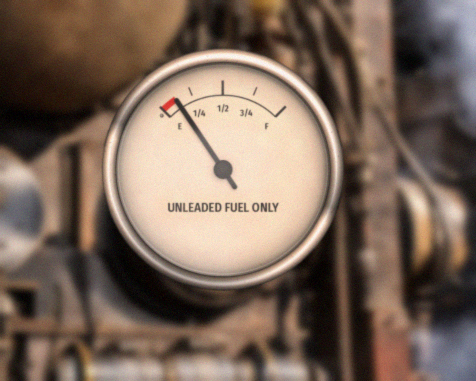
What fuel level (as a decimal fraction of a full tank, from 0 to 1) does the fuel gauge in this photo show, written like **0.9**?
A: **0.125**
